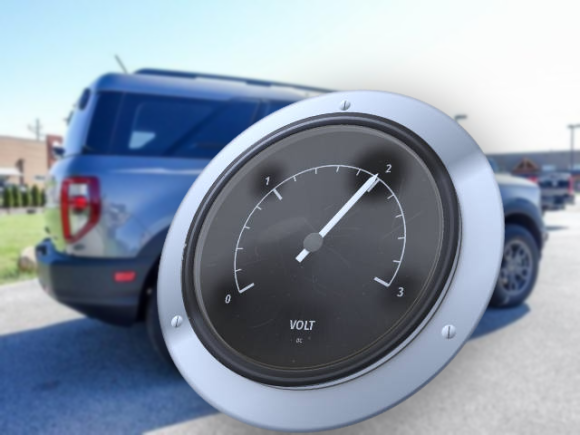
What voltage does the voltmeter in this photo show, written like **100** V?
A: **2** V
